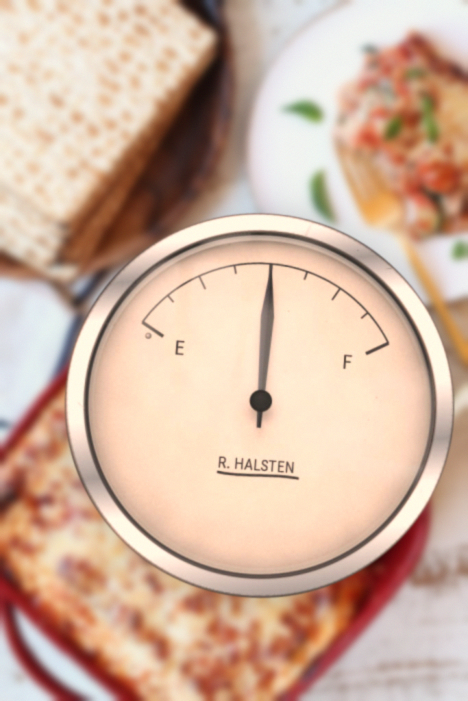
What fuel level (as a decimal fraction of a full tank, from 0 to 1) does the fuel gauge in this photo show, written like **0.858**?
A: **0.5**
